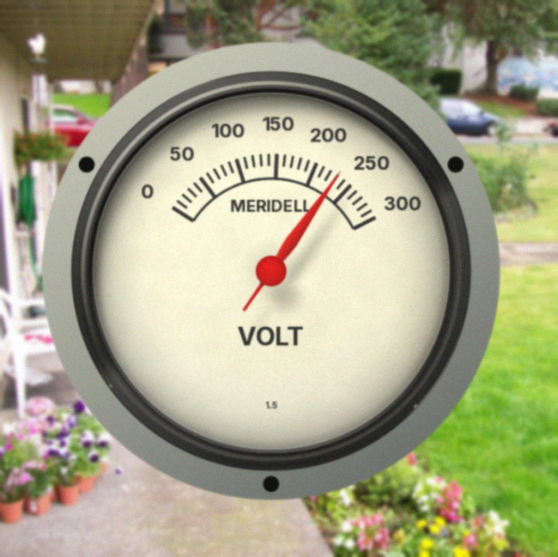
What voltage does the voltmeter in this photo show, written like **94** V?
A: **230** V
